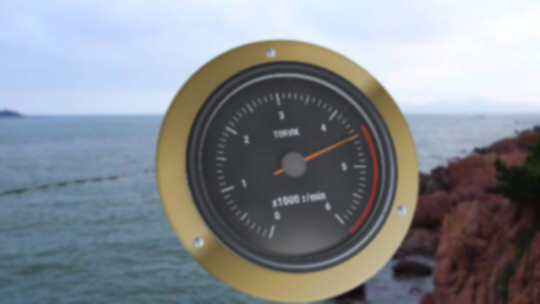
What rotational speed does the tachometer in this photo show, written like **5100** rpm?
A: **4500** rpm
